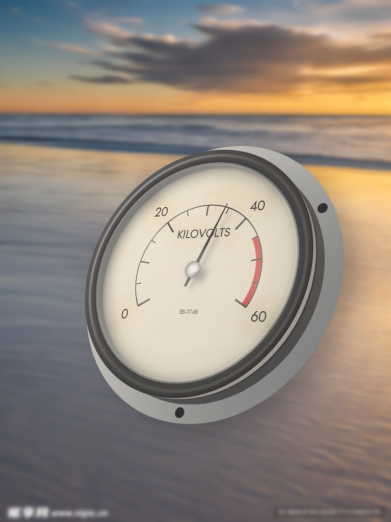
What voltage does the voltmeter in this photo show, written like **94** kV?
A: **35** kV
